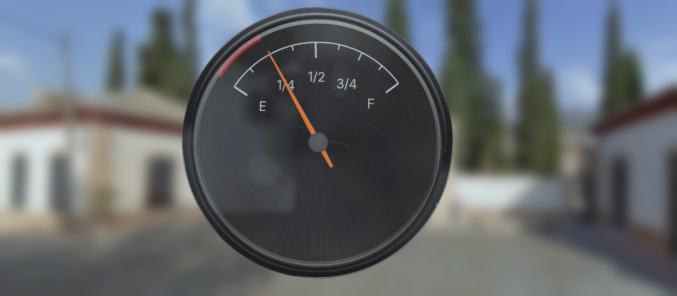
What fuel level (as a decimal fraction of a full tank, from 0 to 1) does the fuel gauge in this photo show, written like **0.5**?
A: **0.25**
